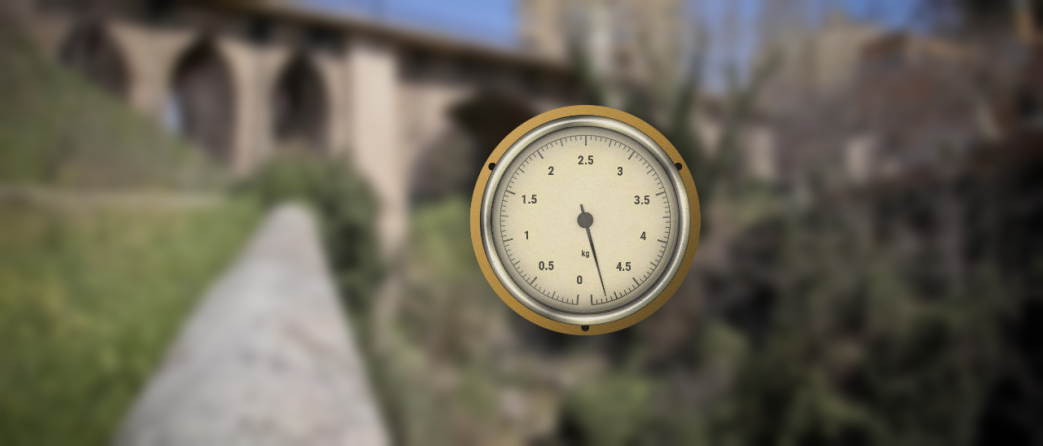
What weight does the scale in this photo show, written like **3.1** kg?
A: **4.85** kg
